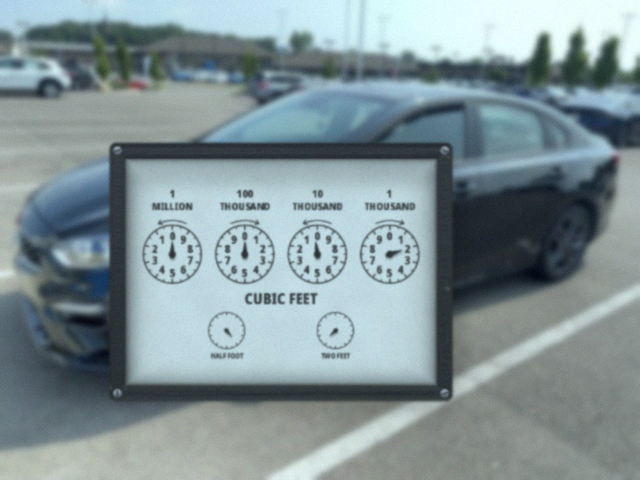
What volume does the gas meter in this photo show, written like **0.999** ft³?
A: **200** ft³
